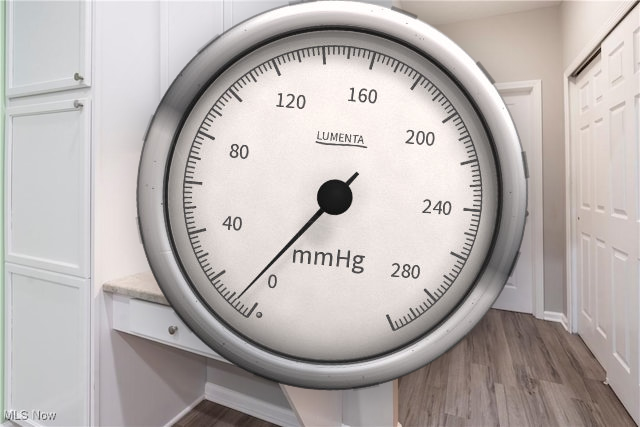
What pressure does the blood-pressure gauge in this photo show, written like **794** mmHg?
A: **8** mmHg
